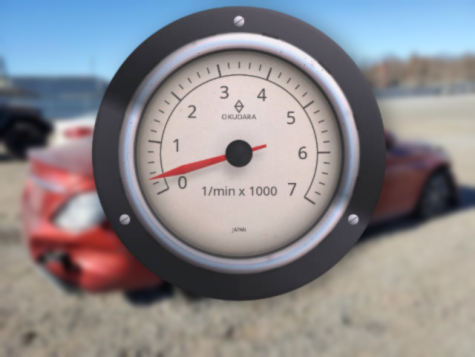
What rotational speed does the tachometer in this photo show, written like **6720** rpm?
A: **300** rpm
